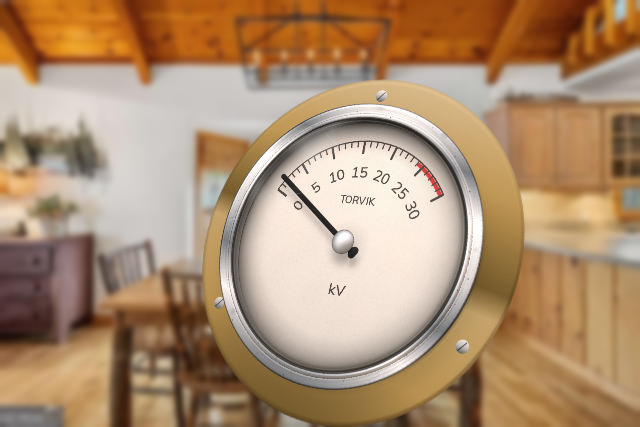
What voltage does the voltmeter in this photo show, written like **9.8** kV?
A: **2** kV
